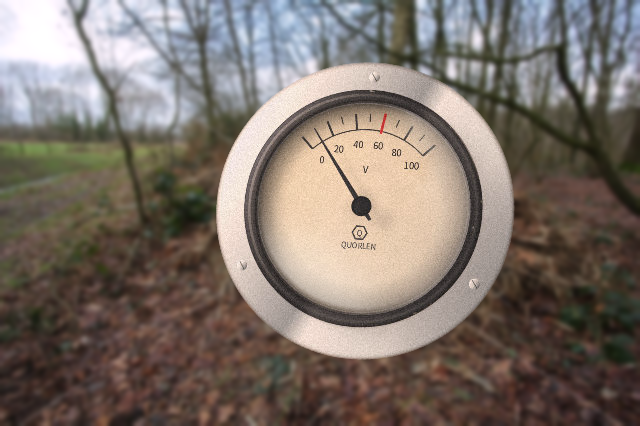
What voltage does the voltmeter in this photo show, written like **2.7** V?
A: **10** V
